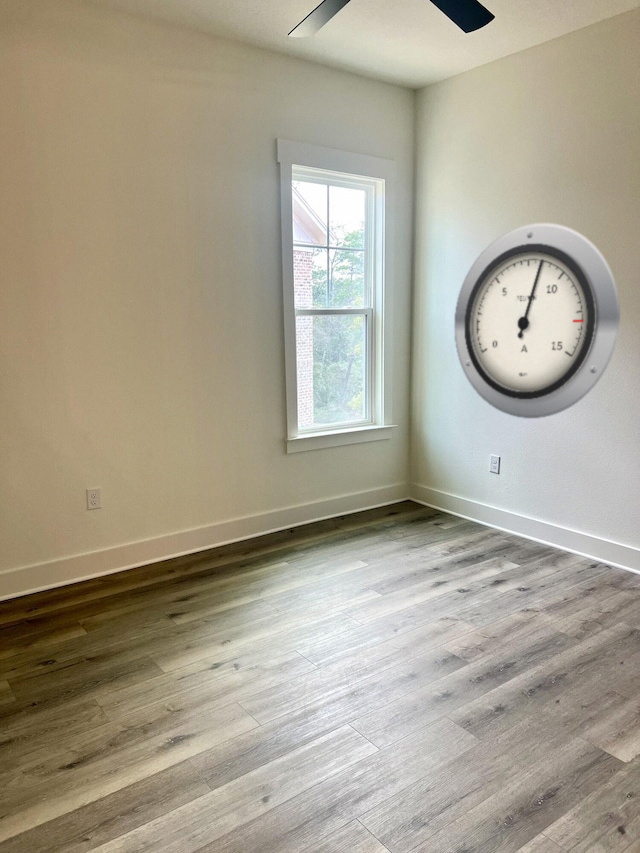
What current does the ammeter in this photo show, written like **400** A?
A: **8.5** A
